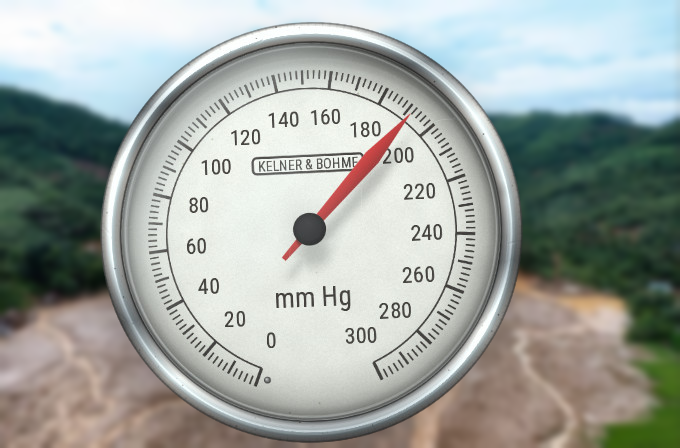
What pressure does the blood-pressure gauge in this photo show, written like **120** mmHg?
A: **192** mmHg
